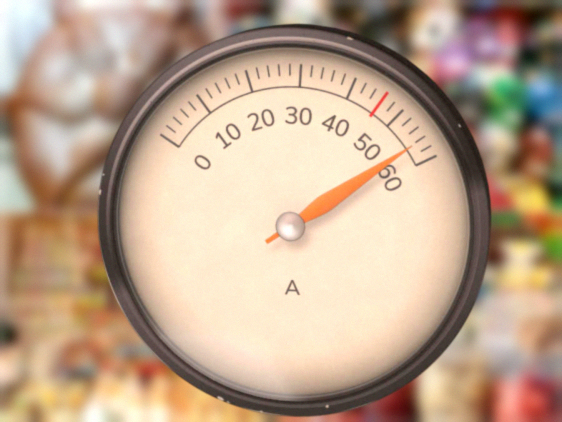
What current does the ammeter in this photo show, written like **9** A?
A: **56** A
